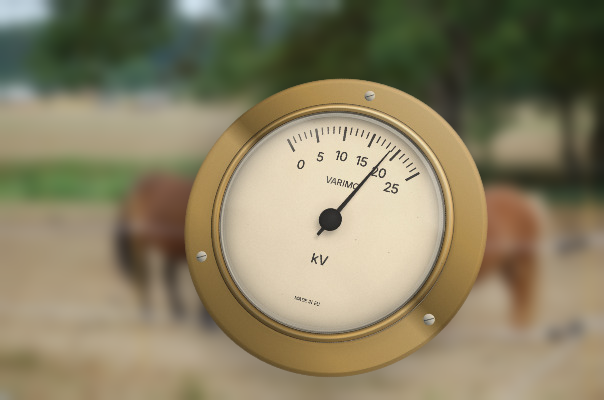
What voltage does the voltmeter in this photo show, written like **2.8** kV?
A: **19** kV
